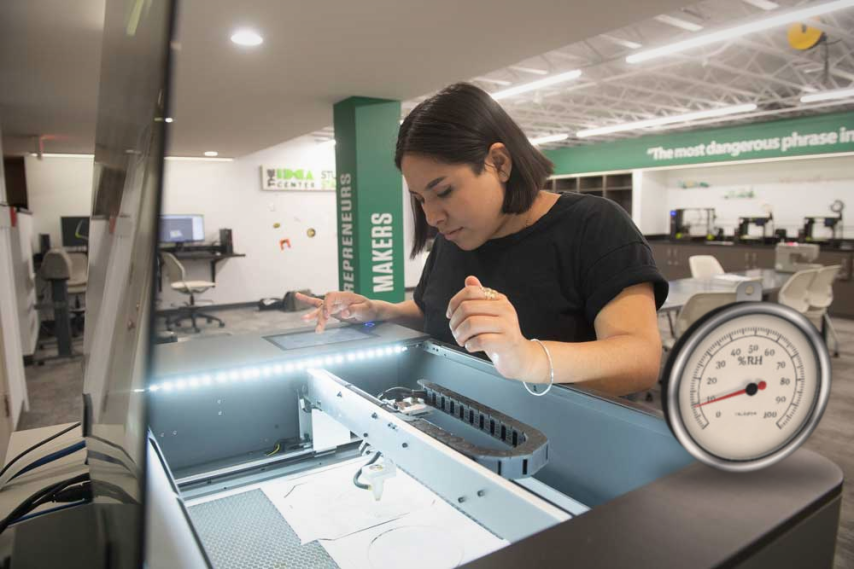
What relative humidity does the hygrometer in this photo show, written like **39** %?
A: **10** %
